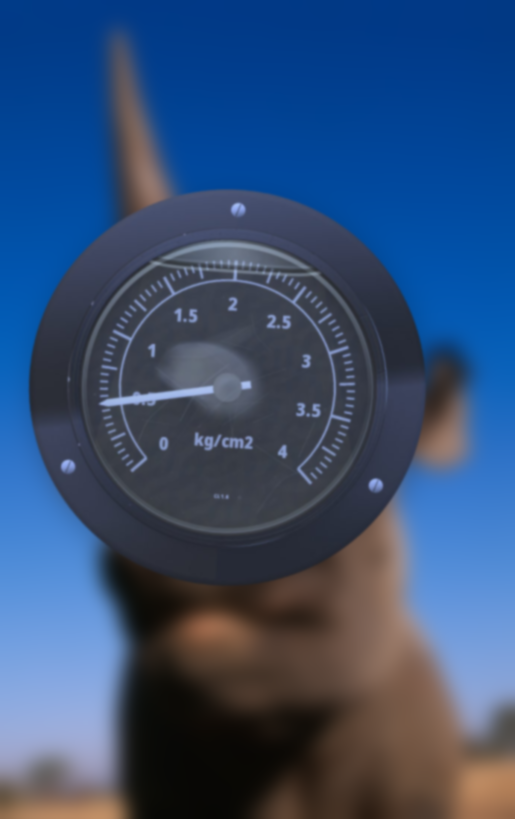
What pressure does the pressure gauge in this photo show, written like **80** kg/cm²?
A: **0.5** kg/cm²
